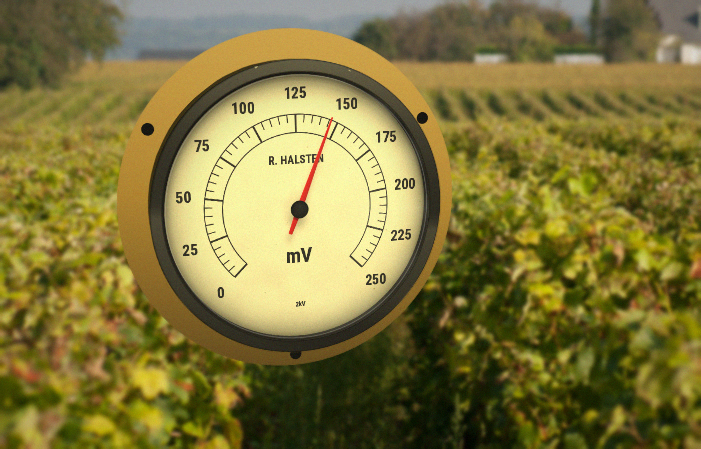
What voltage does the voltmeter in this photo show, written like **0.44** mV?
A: **145** mV
